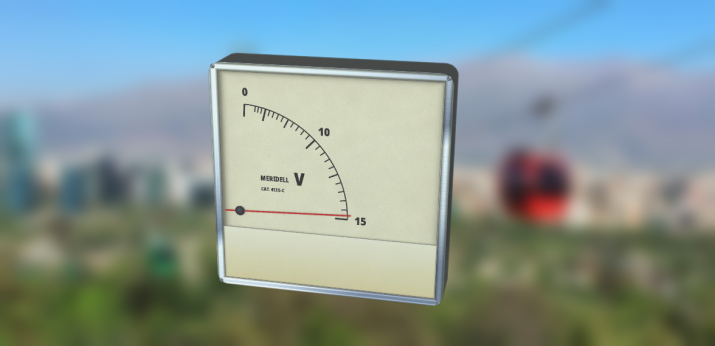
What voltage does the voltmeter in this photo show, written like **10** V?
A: **14.75** V
